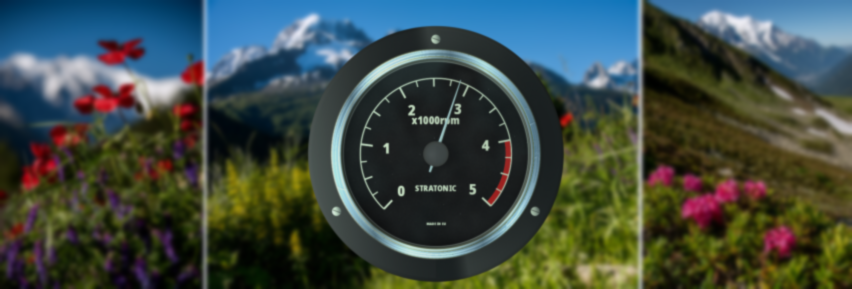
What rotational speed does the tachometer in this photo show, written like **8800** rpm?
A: **2875** rpm
